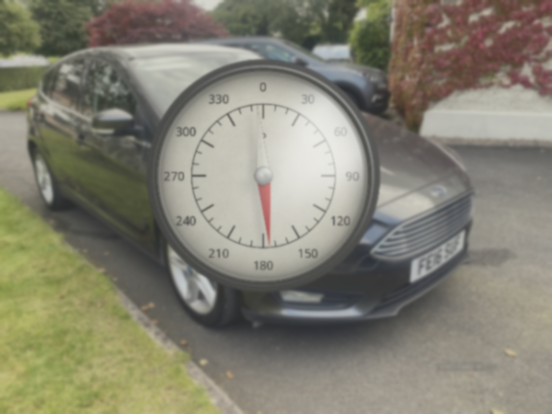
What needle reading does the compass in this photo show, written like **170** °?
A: **175** °
